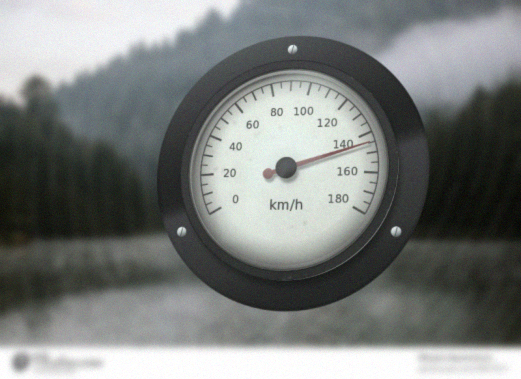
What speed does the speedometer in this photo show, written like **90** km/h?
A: **145** km/h
